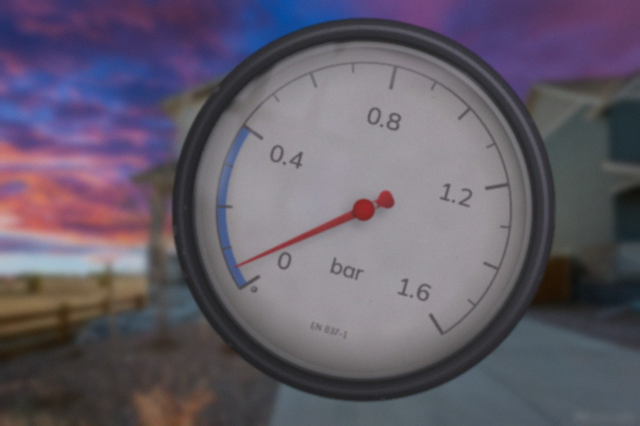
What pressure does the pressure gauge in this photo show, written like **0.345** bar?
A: **0.05** bar
